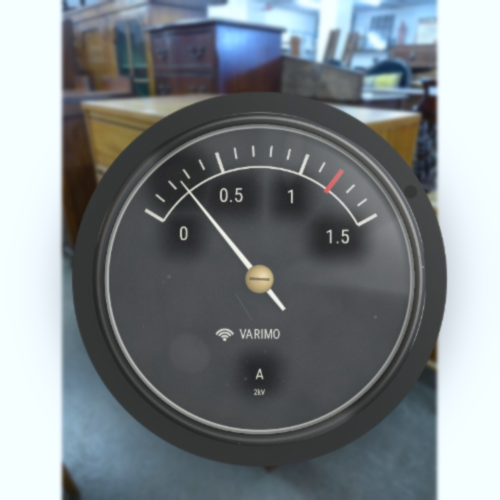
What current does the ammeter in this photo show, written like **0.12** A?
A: **0.25** A
